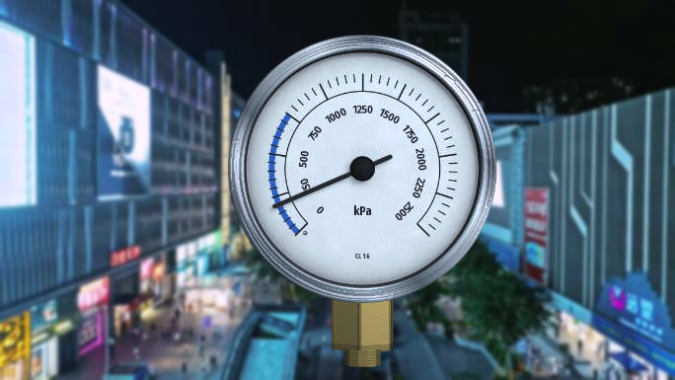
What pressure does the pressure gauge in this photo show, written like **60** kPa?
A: **200** kPa
